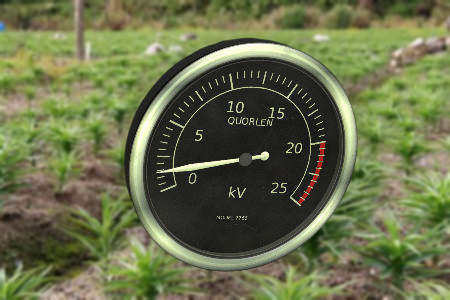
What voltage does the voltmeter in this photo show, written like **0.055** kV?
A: **1.5** kV
